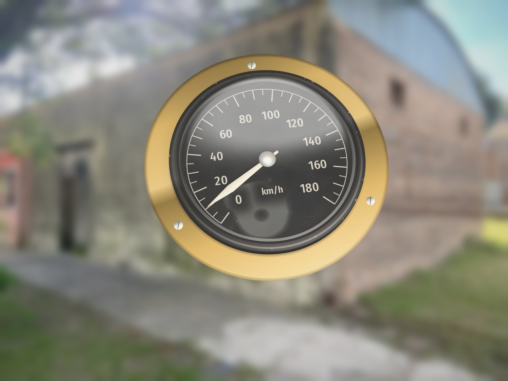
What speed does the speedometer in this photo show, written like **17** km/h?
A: **10** km/h
